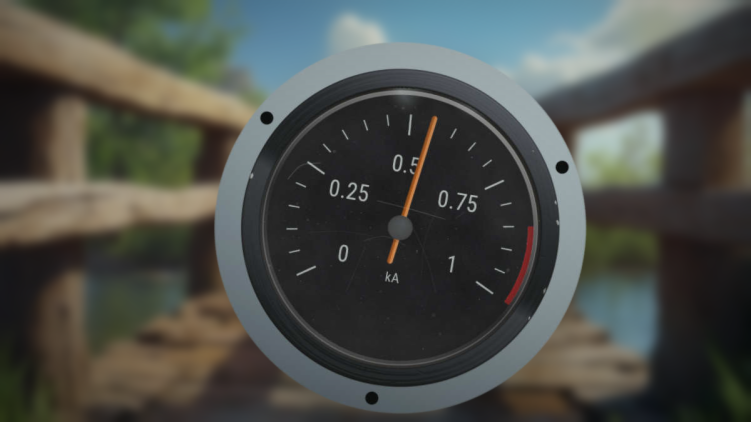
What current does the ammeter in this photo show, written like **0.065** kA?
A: **0.55** kA
